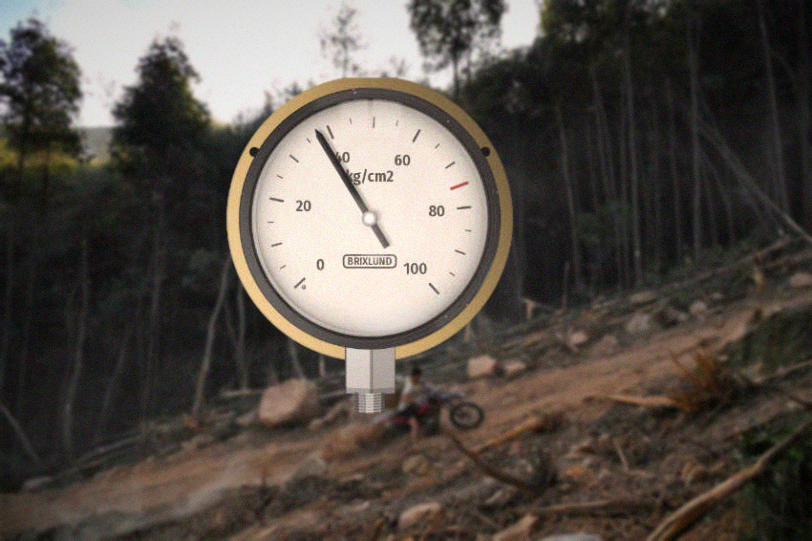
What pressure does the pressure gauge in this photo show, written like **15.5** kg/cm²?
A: **37.5** kg/cm²
